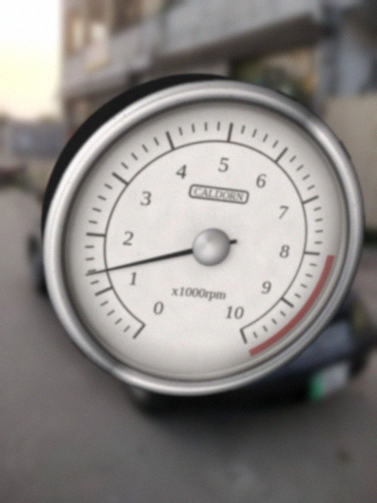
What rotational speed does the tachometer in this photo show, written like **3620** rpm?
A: **1400** rpm
